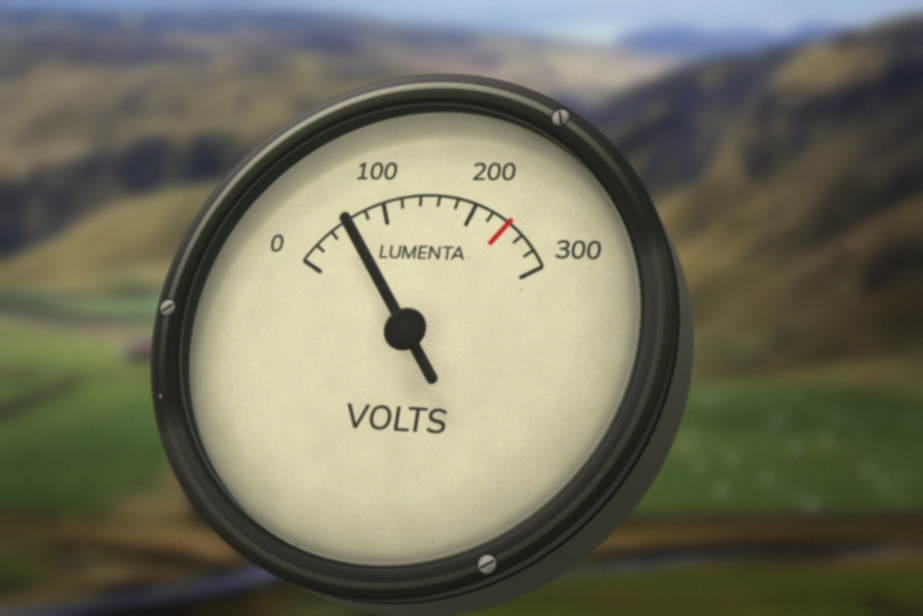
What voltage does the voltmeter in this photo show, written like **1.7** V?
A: **60** V
